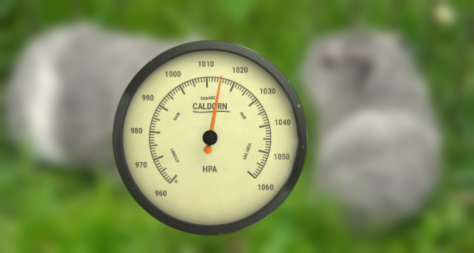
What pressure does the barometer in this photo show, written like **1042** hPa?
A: **1015** hPa
